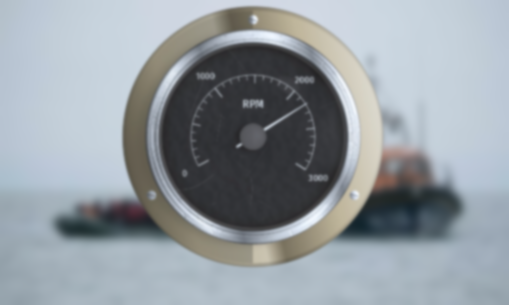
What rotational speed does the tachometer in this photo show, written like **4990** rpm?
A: **2200** rpm
